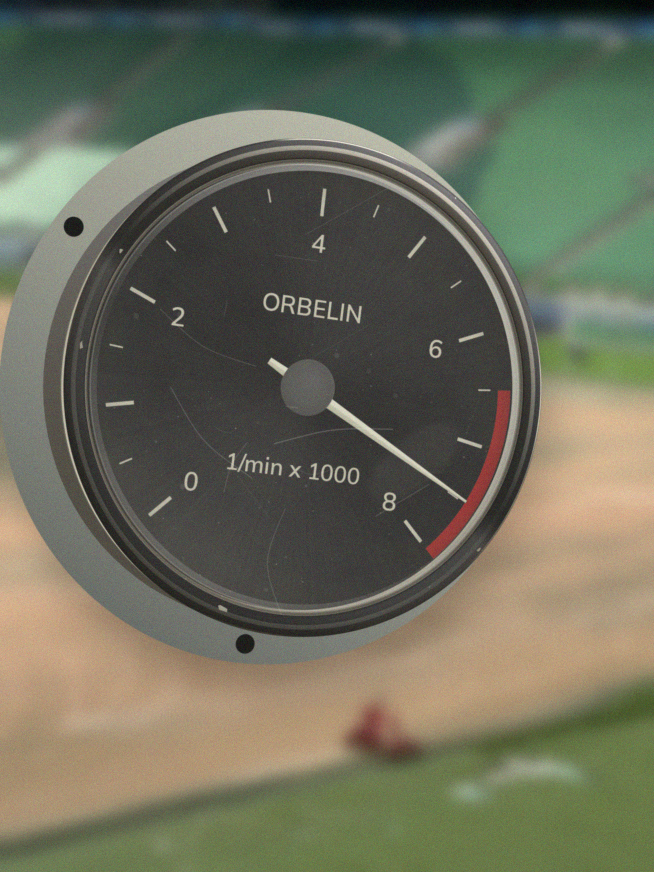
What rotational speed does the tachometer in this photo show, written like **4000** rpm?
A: **7500** rpm
